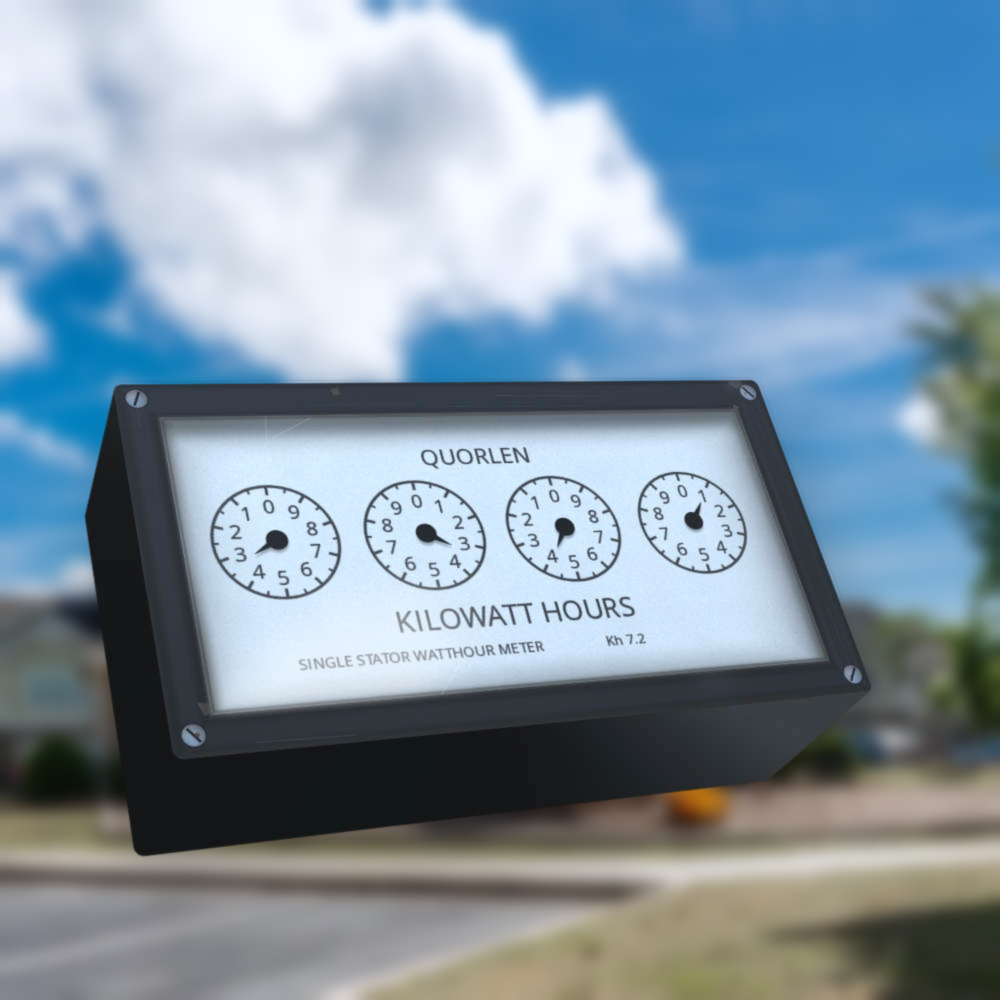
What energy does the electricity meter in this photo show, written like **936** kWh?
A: **3341** kWh
